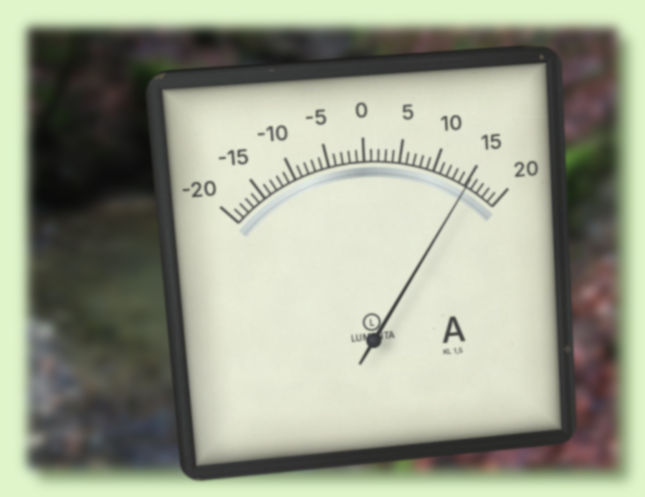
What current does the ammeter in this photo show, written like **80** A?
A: **15** A
